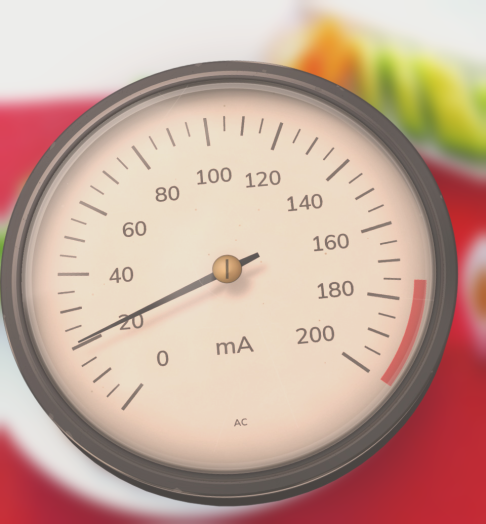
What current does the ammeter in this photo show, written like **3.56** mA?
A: **20** mA
